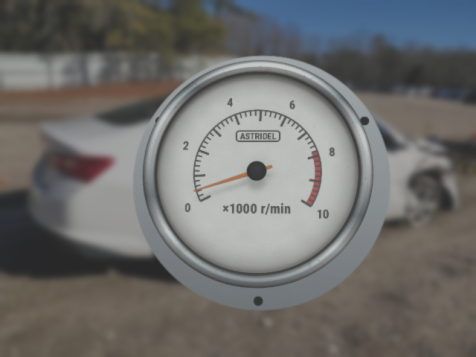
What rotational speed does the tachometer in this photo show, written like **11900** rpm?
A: **400** rpm
